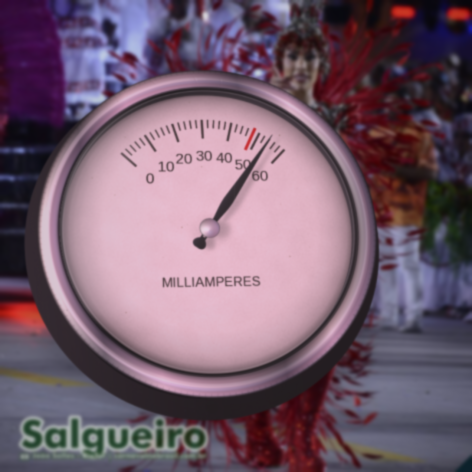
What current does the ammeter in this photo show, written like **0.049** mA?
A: **54** mA
